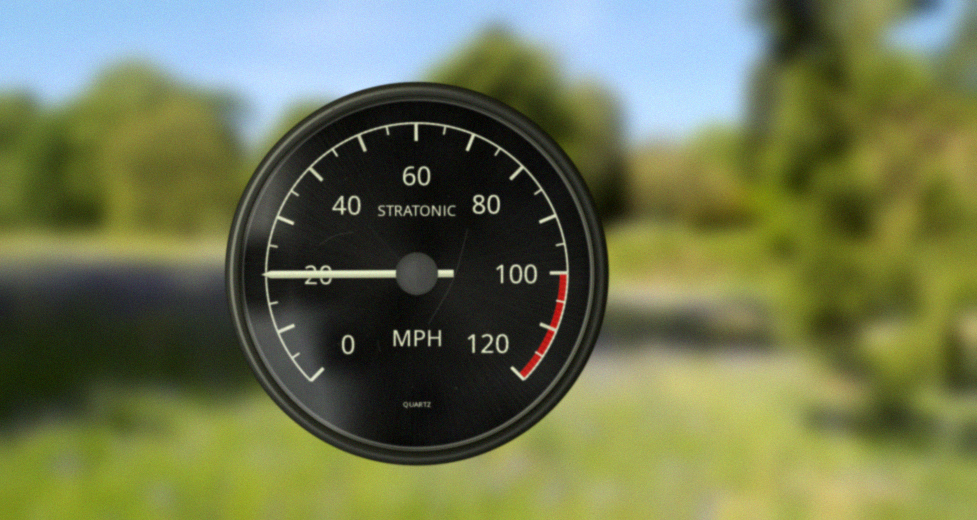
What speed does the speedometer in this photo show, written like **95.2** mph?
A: **20** mph
